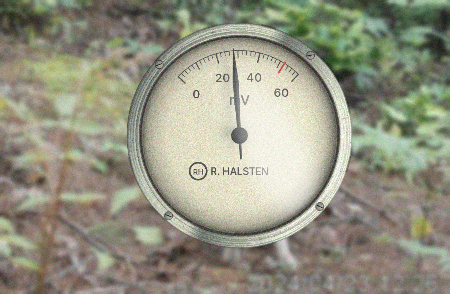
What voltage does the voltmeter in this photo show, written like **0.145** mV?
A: **28** mV
